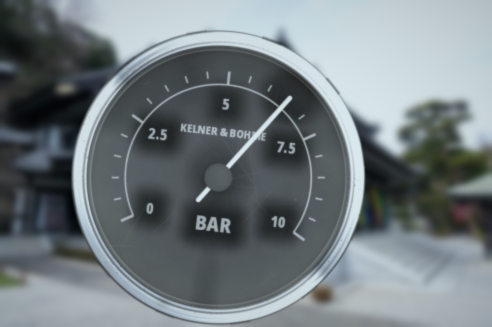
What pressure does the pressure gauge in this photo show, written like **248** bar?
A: **6.5** bar
